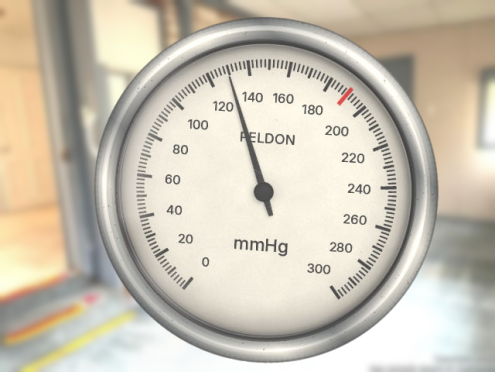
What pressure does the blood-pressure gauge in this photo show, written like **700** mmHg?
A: **130** mmHg
